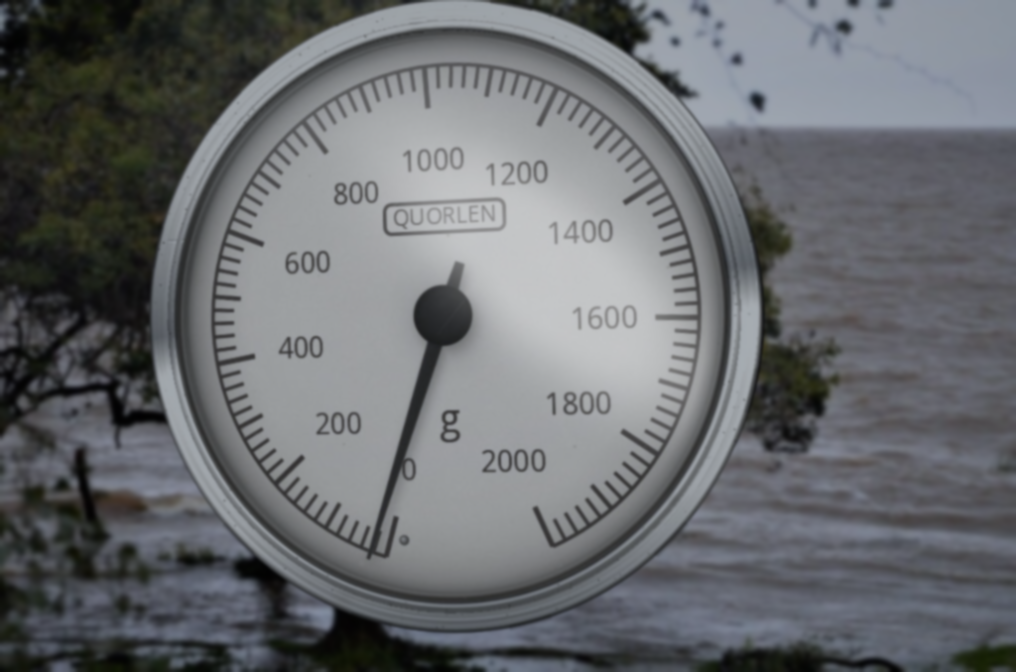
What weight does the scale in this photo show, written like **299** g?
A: **20** g
